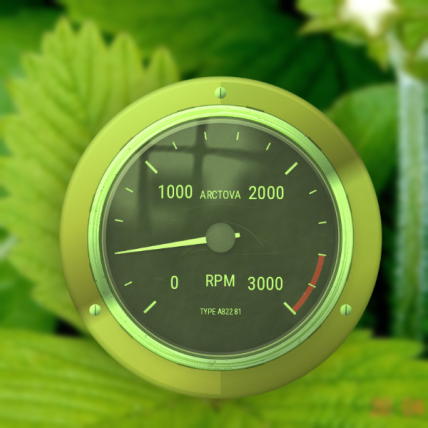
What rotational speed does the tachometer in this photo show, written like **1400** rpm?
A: **400** rpm
